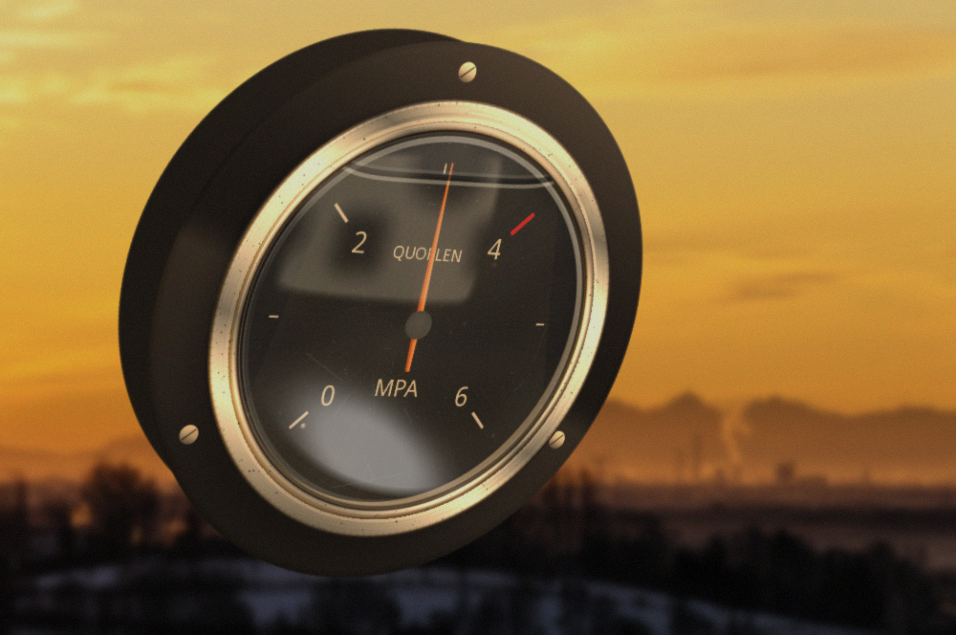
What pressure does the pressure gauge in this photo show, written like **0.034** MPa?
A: **3** MPa
